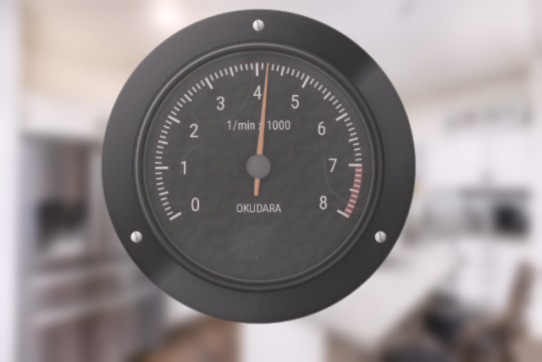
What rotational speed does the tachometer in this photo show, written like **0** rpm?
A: **4200** rpm
